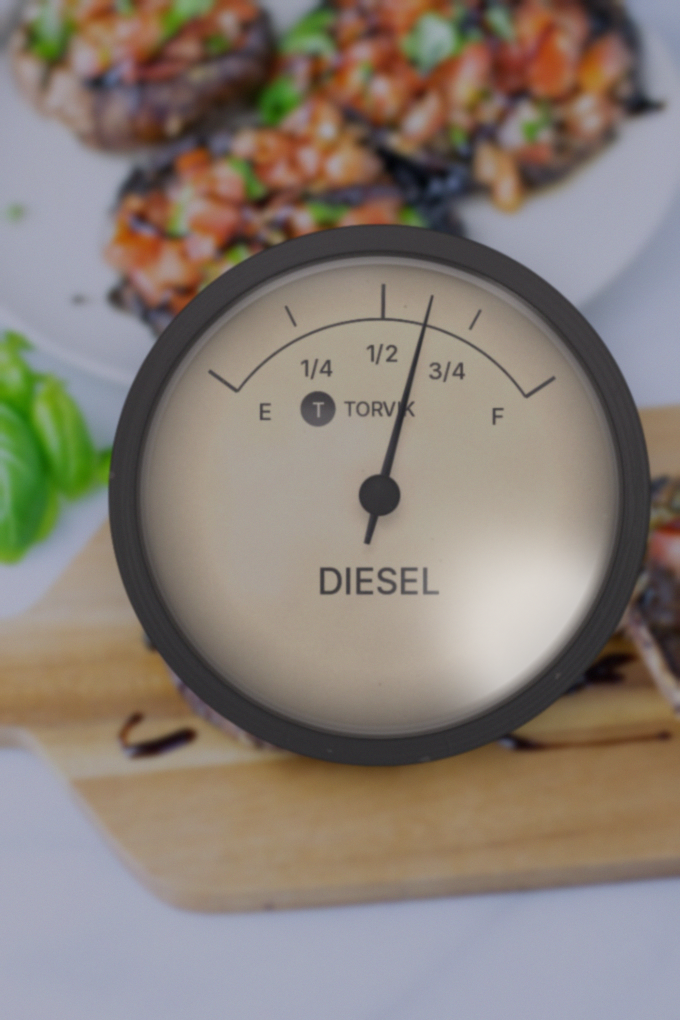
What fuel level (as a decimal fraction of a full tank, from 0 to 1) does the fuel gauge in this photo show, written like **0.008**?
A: **0.625**
